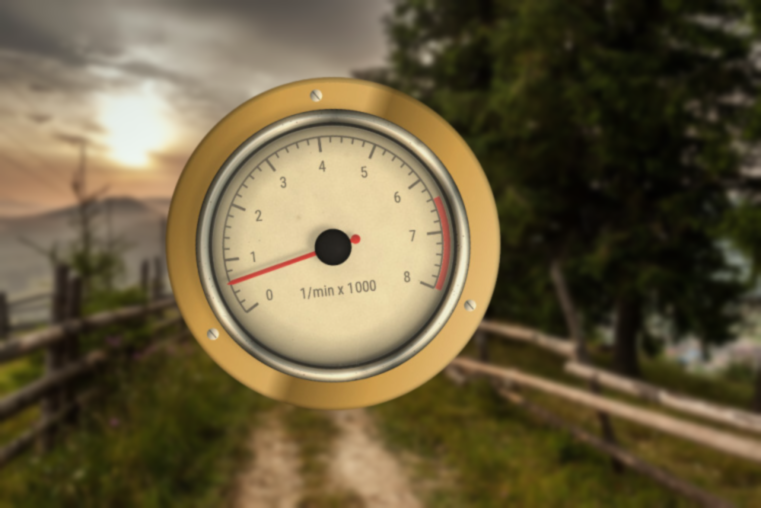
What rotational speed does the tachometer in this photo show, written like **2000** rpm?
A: **600** rpm
